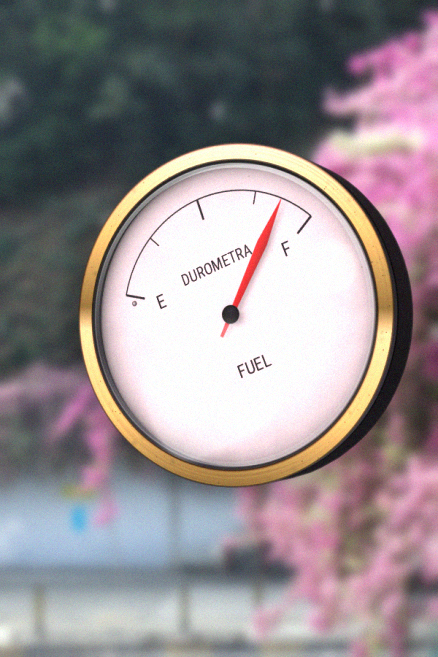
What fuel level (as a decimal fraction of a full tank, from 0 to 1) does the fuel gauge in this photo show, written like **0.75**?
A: **0.875**
